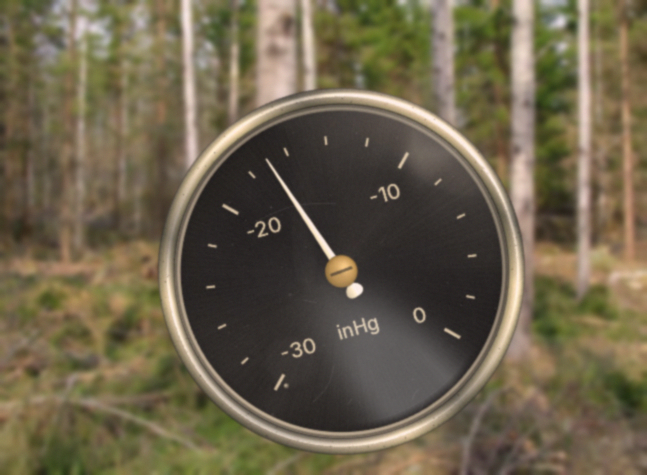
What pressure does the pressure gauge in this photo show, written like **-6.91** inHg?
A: **-17** inHg
